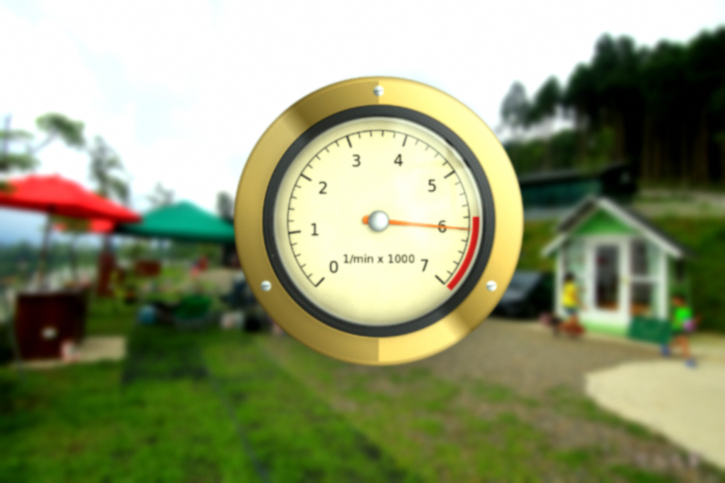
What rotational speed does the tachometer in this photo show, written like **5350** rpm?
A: **6000** rpm
